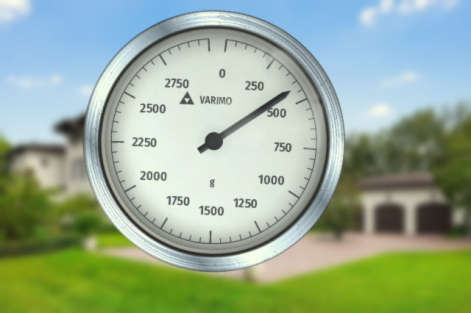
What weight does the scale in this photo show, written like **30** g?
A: **425** g
